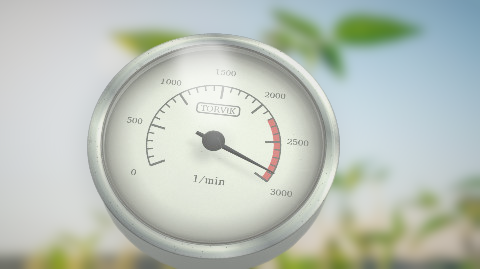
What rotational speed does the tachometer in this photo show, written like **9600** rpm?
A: **2900** rpm
